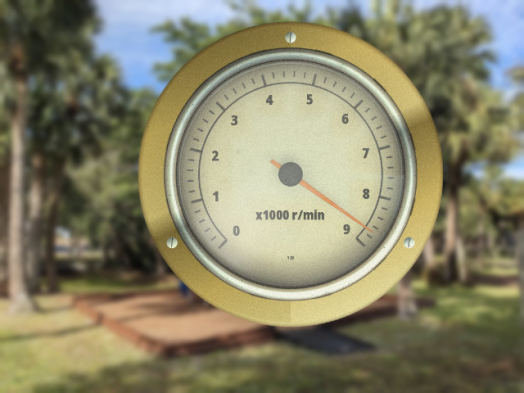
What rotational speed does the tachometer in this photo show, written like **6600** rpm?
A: **8700** rpm
